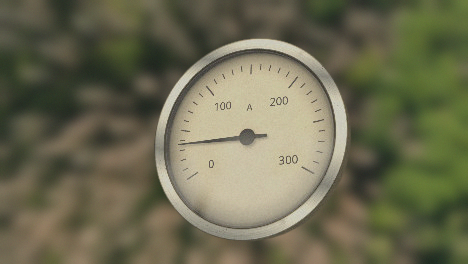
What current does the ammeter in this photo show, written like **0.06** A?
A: **35** A
